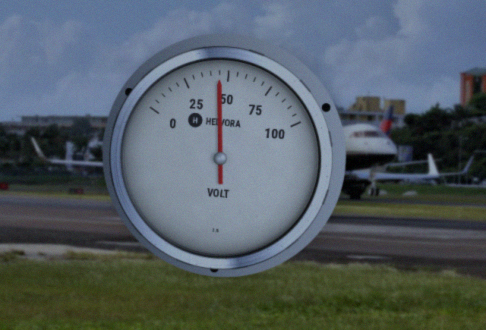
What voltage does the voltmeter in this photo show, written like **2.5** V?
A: **45** V
